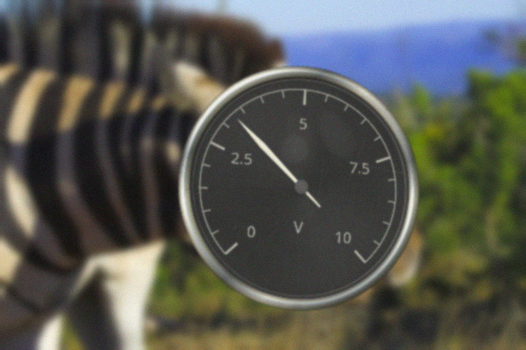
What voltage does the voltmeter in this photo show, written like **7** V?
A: **3.25** V
